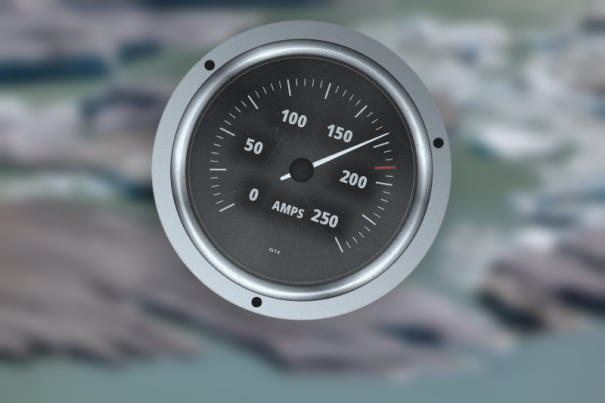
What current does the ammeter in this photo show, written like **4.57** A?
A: **170** A
